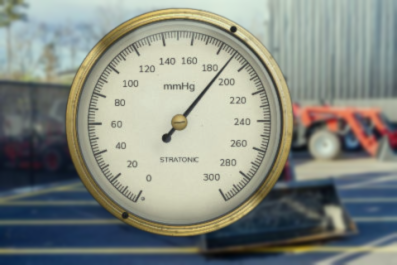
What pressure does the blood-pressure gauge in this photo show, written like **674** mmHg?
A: **190** mmHg
